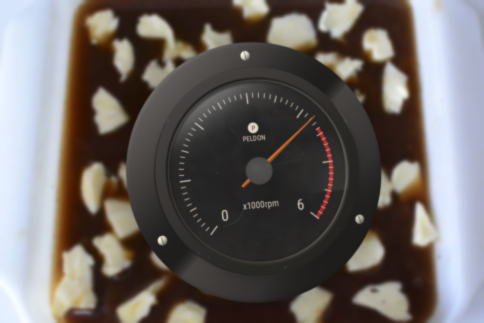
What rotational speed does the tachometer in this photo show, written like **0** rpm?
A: **4200** rpm
